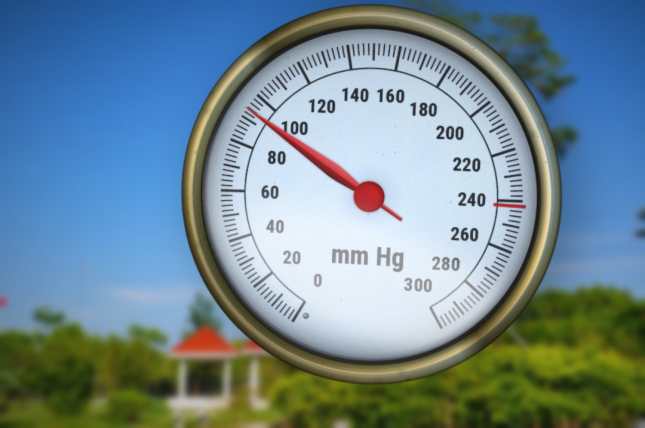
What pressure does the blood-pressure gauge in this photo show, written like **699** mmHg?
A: **94** mmHg
